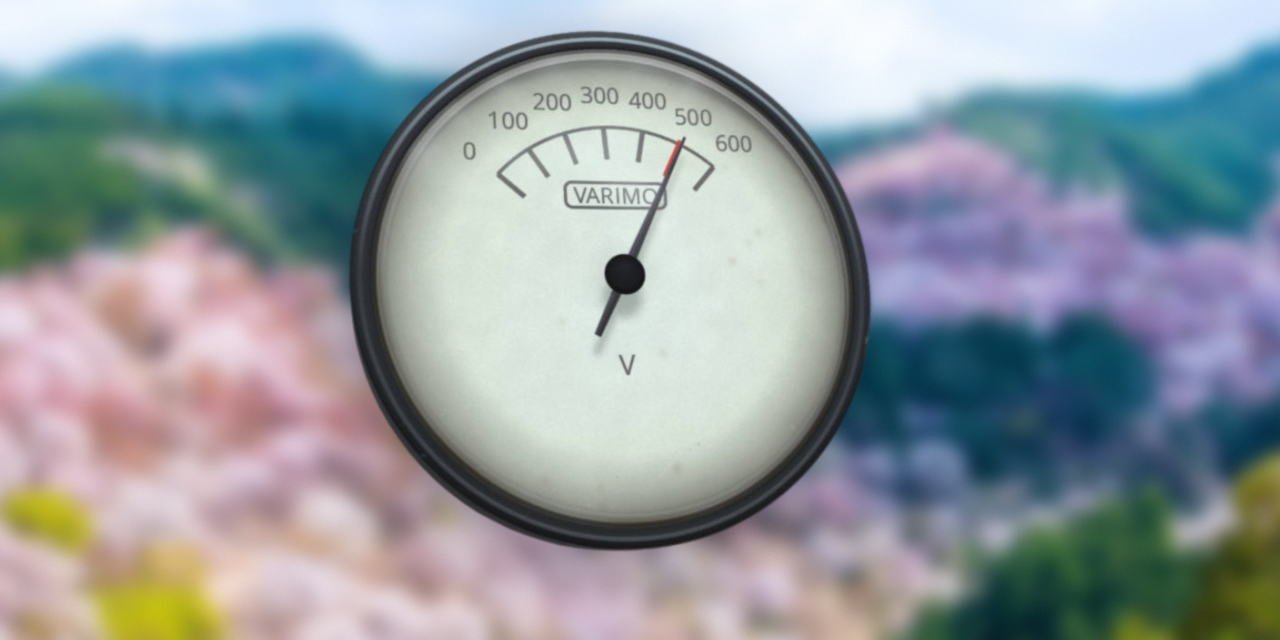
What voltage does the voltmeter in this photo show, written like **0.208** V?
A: **500** V
